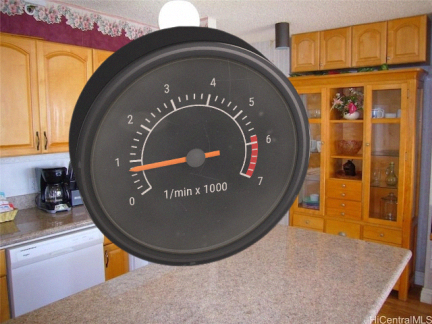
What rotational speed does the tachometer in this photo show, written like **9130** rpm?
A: **800** rpm
